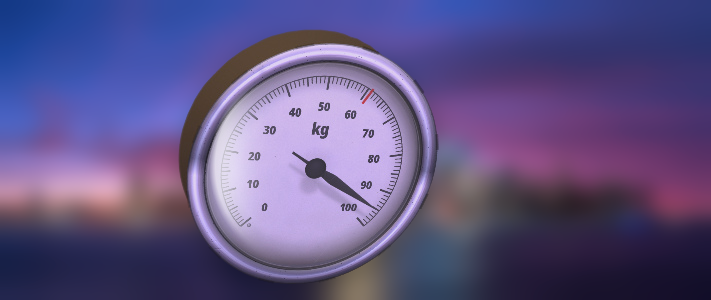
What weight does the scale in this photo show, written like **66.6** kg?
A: **95** kg
